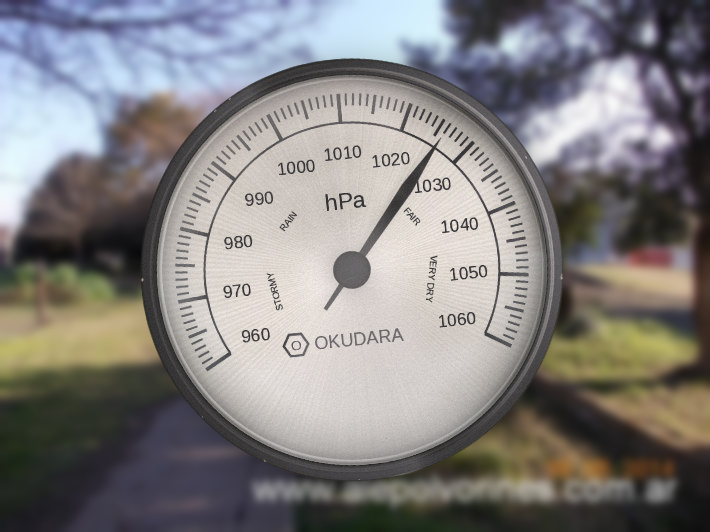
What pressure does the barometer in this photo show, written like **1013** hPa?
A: **1026** hPa
